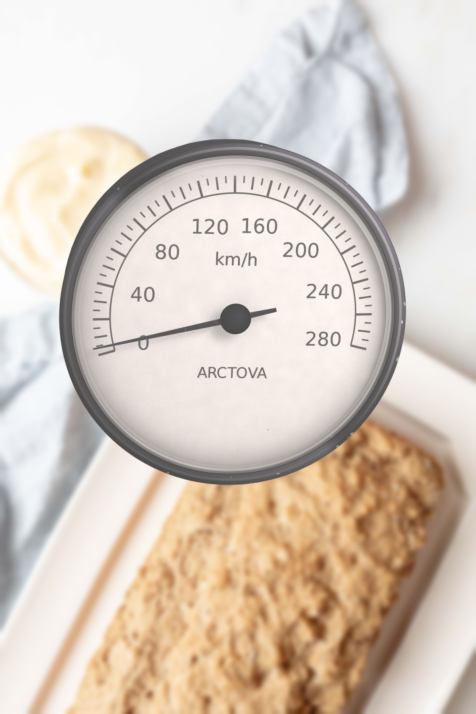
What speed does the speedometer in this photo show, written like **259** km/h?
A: **5** km/h
